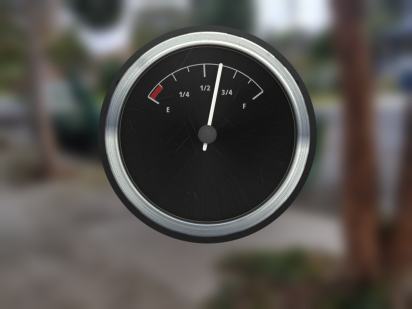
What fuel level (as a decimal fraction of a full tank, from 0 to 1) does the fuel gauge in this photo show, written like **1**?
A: **0.625**
